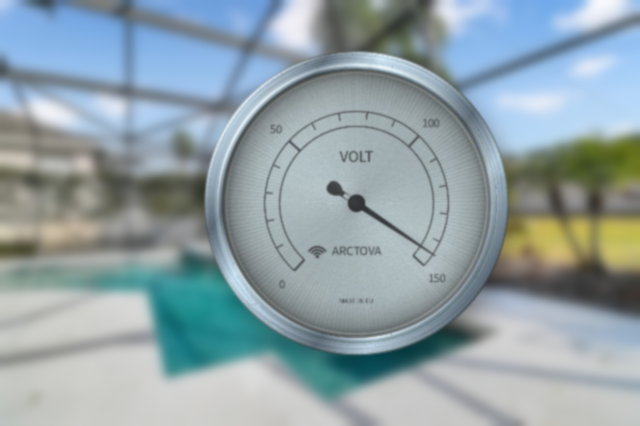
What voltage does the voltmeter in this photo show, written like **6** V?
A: **145** V
